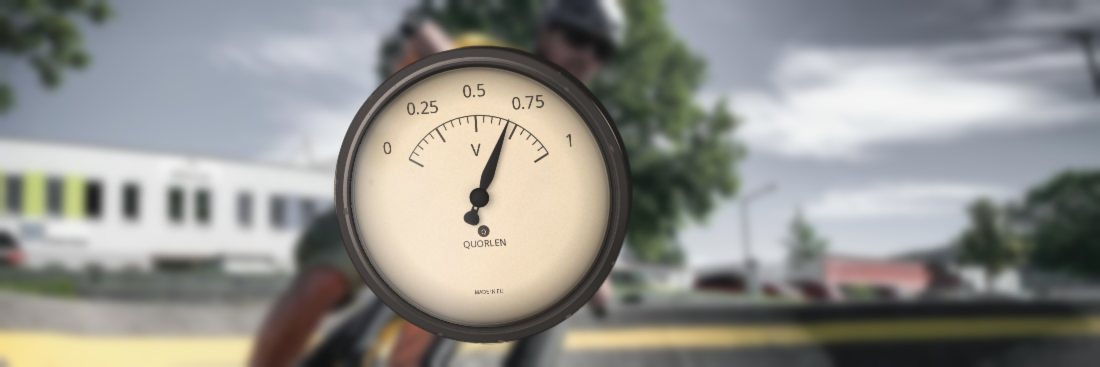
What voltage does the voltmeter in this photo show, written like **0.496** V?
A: **0.7** V
